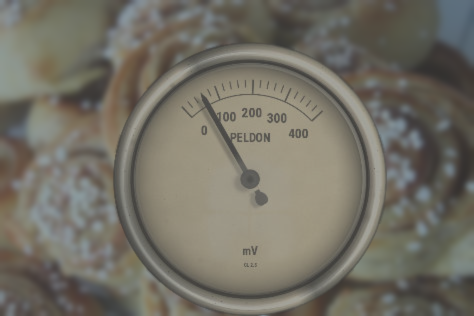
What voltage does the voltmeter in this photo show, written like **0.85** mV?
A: **60** mV
